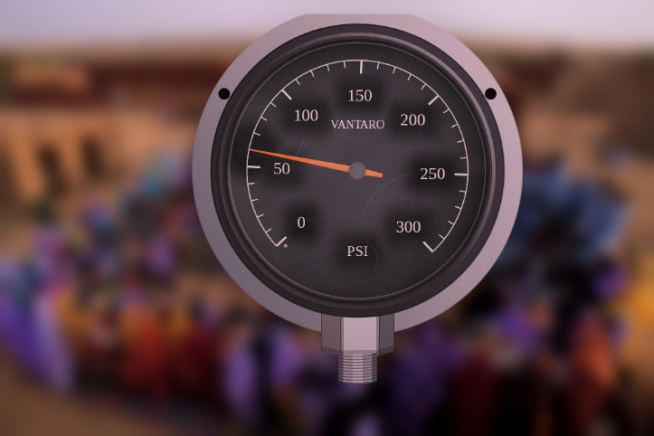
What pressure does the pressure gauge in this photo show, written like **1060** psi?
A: **60** psi
